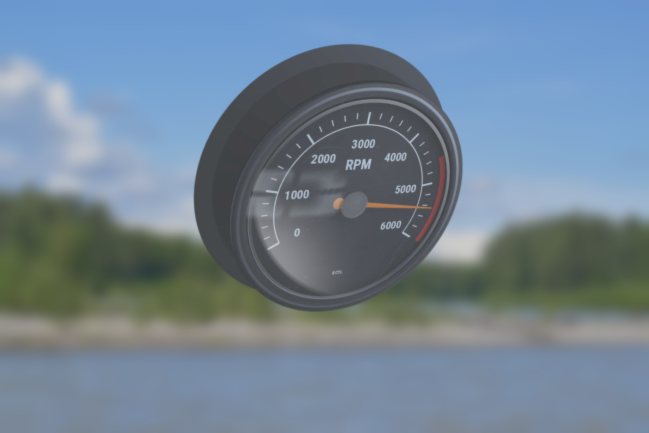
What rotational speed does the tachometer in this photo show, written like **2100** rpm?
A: **5400** rpm
